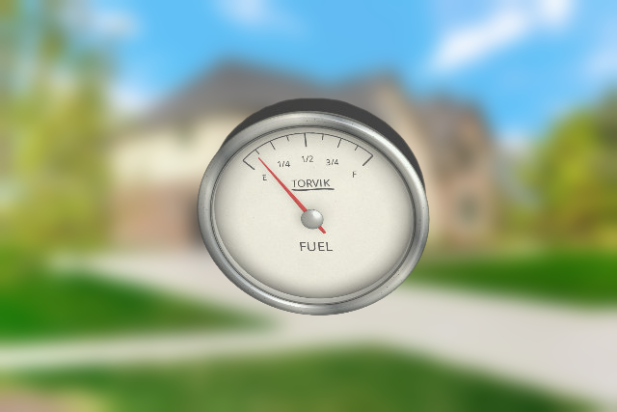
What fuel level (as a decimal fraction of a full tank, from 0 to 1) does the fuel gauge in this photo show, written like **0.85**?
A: **0.125**
